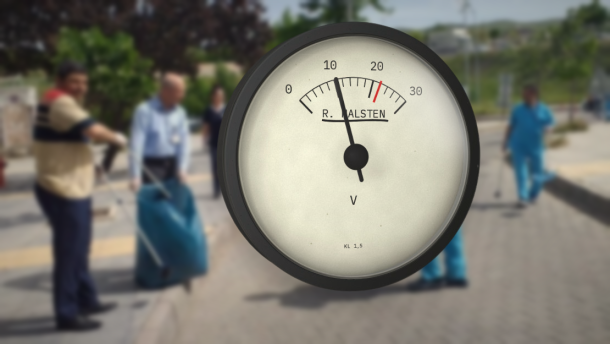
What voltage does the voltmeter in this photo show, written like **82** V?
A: **10** V
